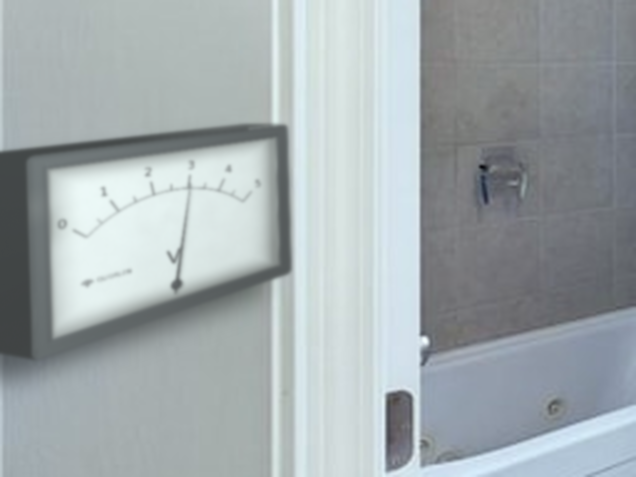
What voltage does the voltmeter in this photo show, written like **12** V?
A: **3** V
